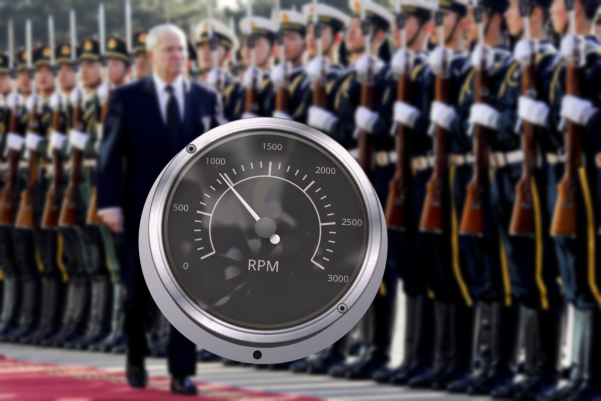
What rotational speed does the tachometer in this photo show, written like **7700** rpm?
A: **950** rpm
